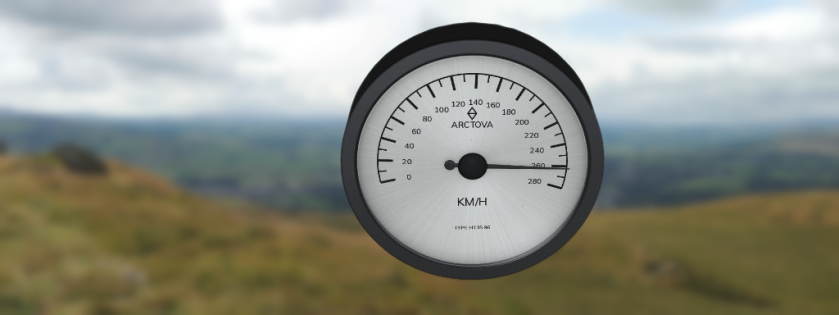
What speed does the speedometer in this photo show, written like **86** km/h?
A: **260** km/h
